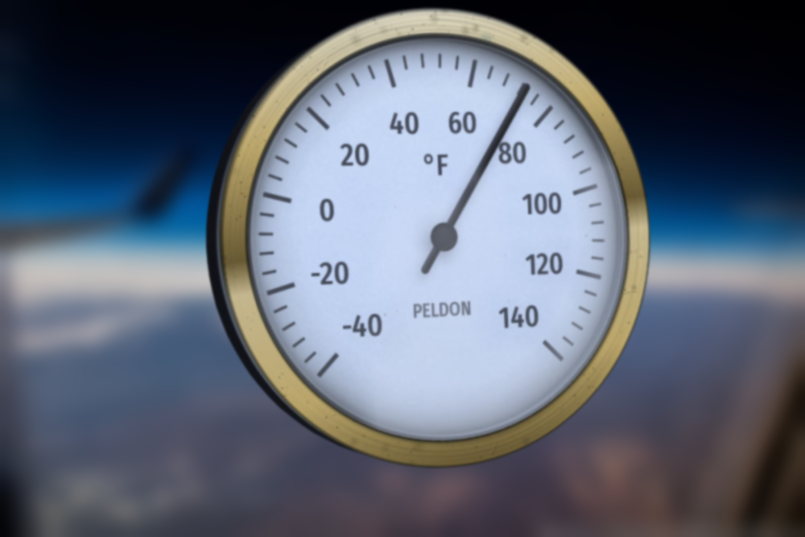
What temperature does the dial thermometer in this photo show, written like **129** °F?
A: **72** °F
